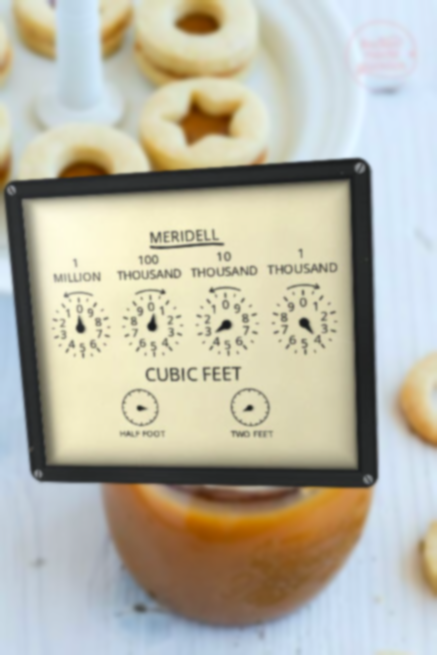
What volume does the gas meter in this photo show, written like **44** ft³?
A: **3400** ft³
